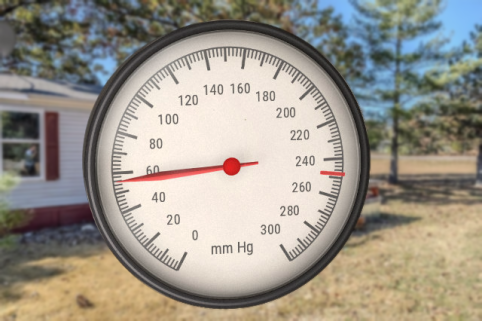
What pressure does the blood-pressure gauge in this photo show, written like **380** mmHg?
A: **56** mmHg
